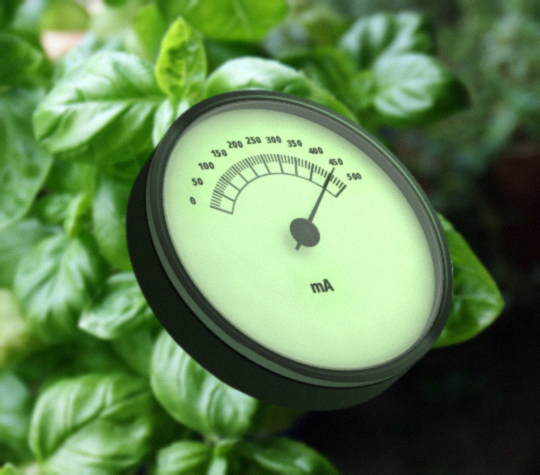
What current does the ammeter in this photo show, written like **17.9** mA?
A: **450** mA
